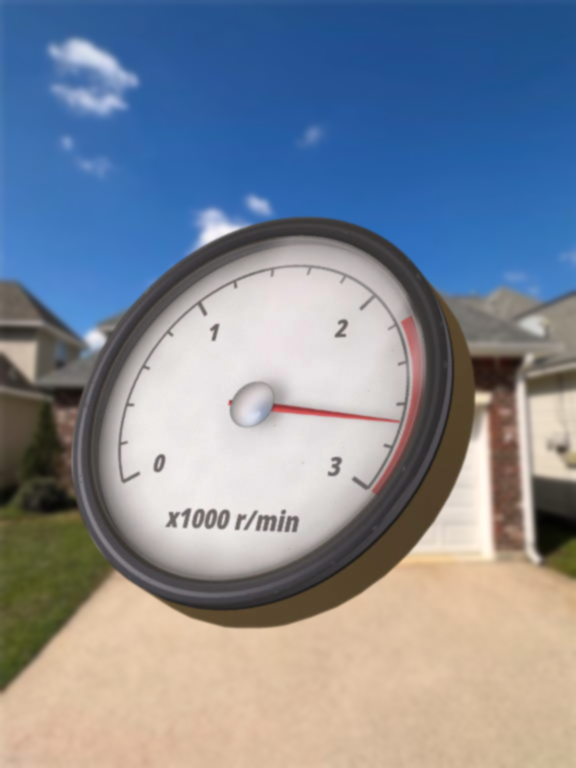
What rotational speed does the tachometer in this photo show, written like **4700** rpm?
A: **2700** rpm
